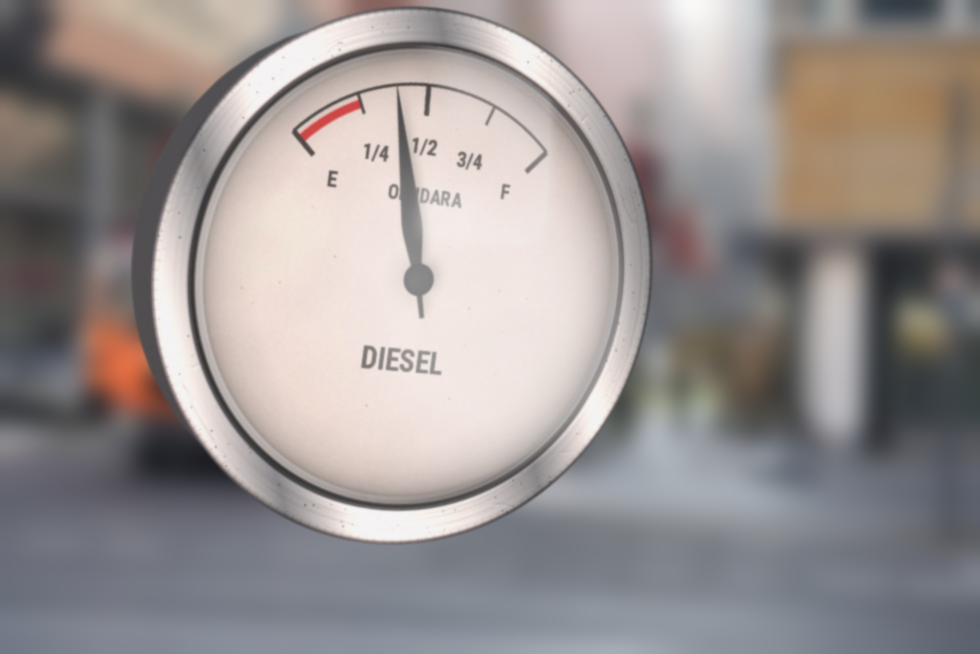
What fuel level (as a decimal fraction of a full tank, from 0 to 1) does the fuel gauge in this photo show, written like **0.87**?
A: **0.375**
